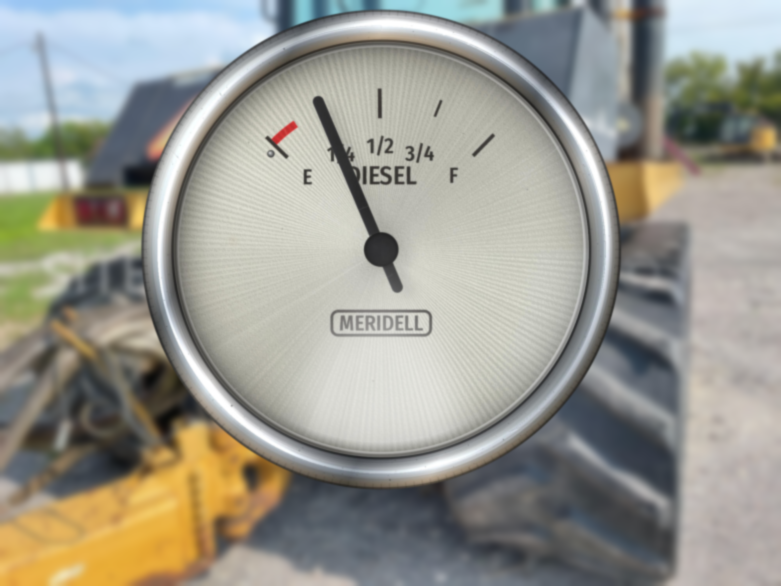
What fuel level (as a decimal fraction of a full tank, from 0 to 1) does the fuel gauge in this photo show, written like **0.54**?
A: **0.25**
